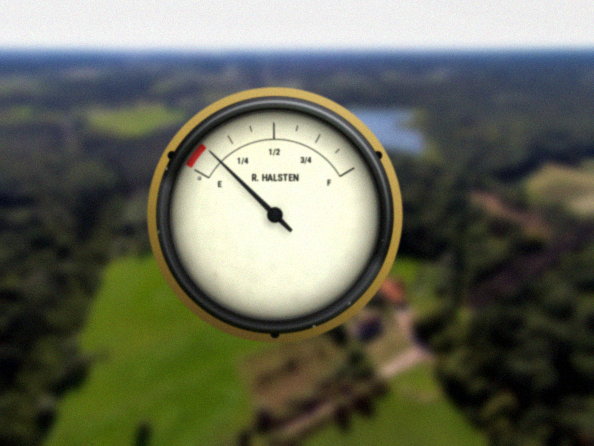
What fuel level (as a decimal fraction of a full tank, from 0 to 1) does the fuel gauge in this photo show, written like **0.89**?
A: **0.125**
